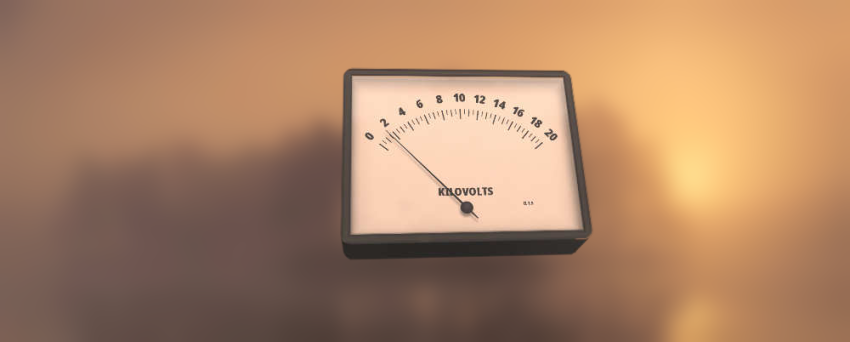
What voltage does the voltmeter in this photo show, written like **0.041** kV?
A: **1.5** kV
